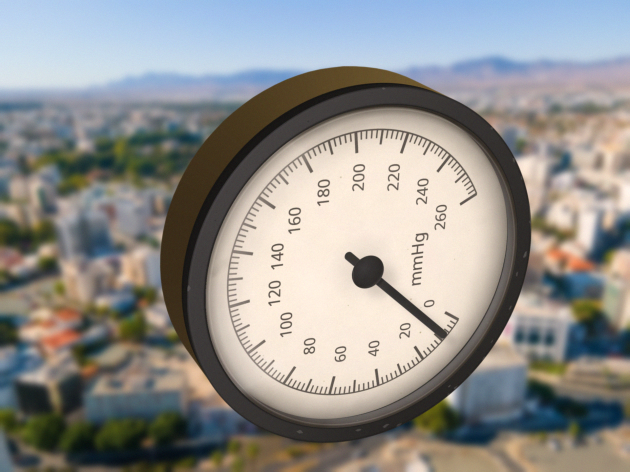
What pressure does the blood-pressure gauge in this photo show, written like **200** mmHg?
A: **8** mmHg
